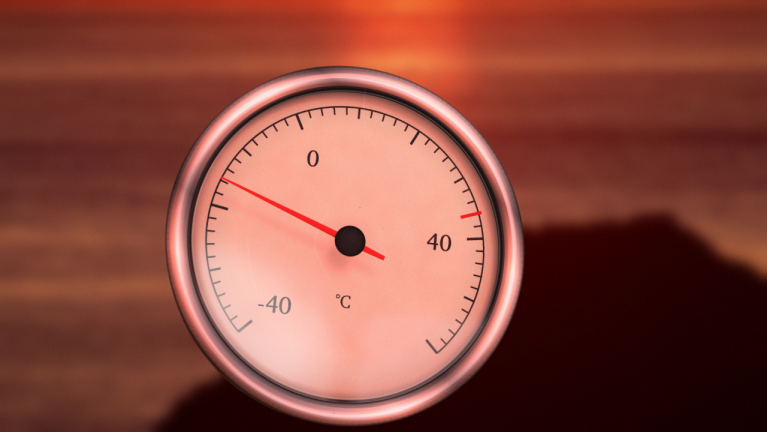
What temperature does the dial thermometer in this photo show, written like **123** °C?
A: **-16** °C
